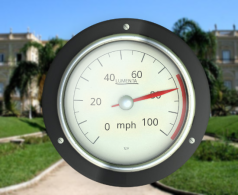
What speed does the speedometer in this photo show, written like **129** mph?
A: **80** mph
